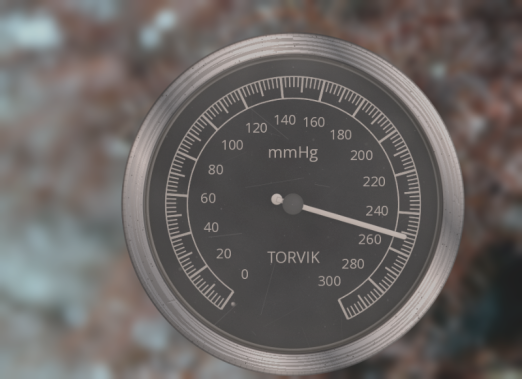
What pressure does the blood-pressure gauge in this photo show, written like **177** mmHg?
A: **252** mmHg
